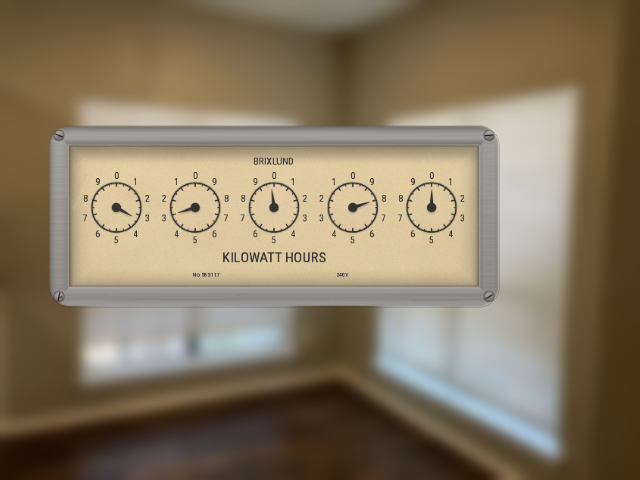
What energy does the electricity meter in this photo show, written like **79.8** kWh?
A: **32980** kWh
